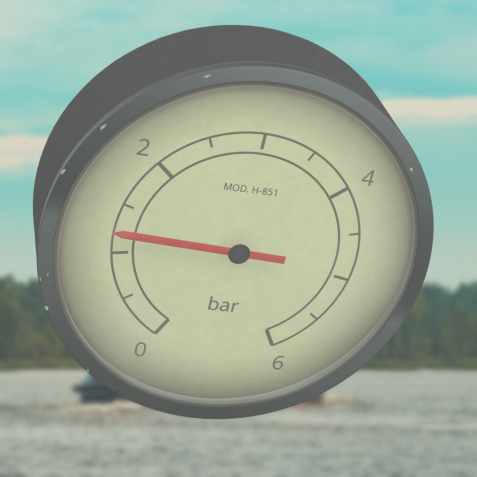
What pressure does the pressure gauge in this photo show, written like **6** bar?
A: **1.25** bar
